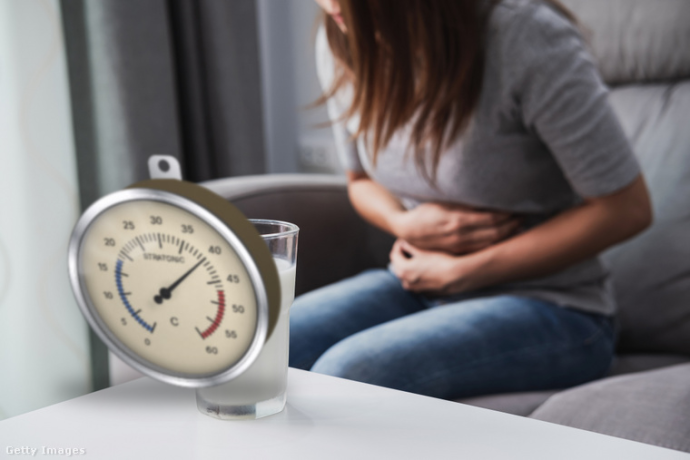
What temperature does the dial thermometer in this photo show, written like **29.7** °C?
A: **40** °C
